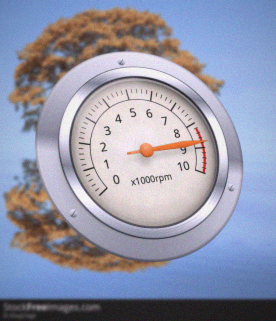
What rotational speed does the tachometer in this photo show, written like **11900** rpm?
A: **8800** rpm
